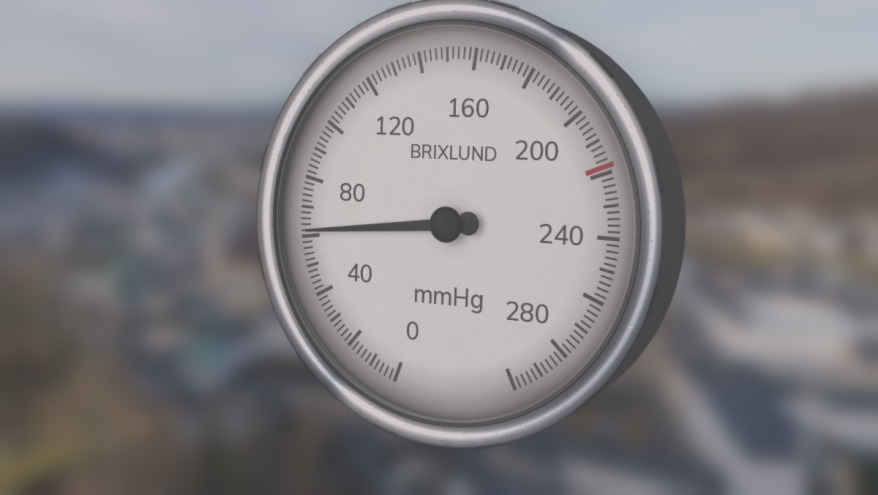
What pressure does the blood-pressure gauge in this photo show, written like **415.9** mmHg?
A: **62** mmHg
